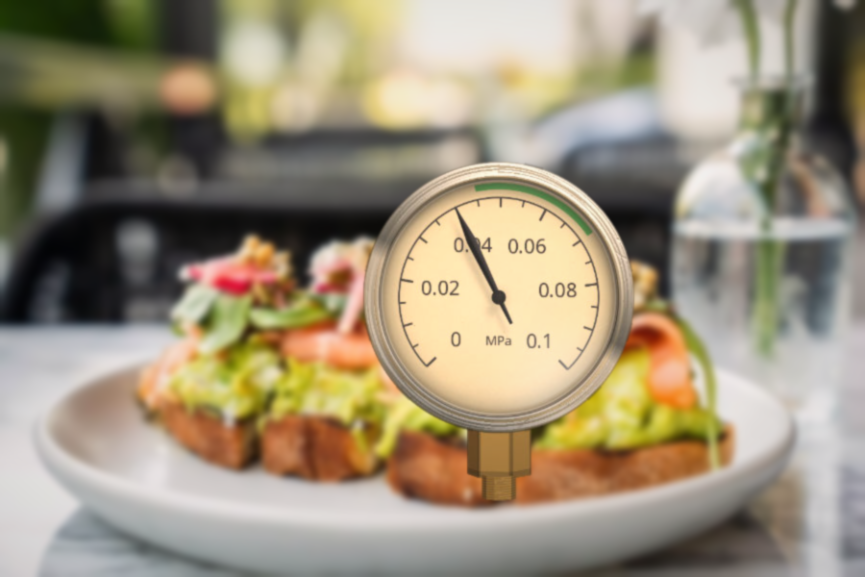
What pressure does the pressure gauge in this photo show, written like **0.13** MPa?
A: **0.04** MPa
